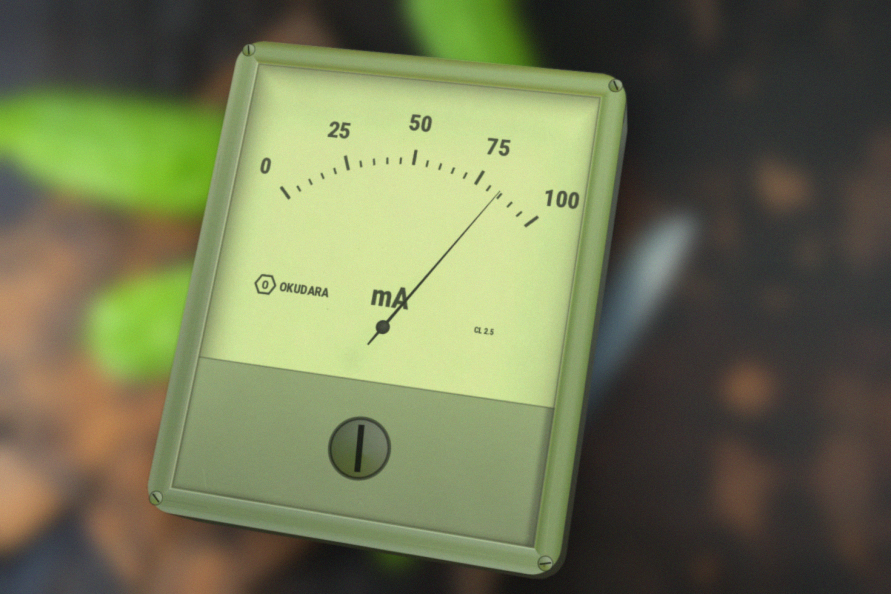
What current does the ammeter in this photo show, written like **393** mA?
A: **85** mA
